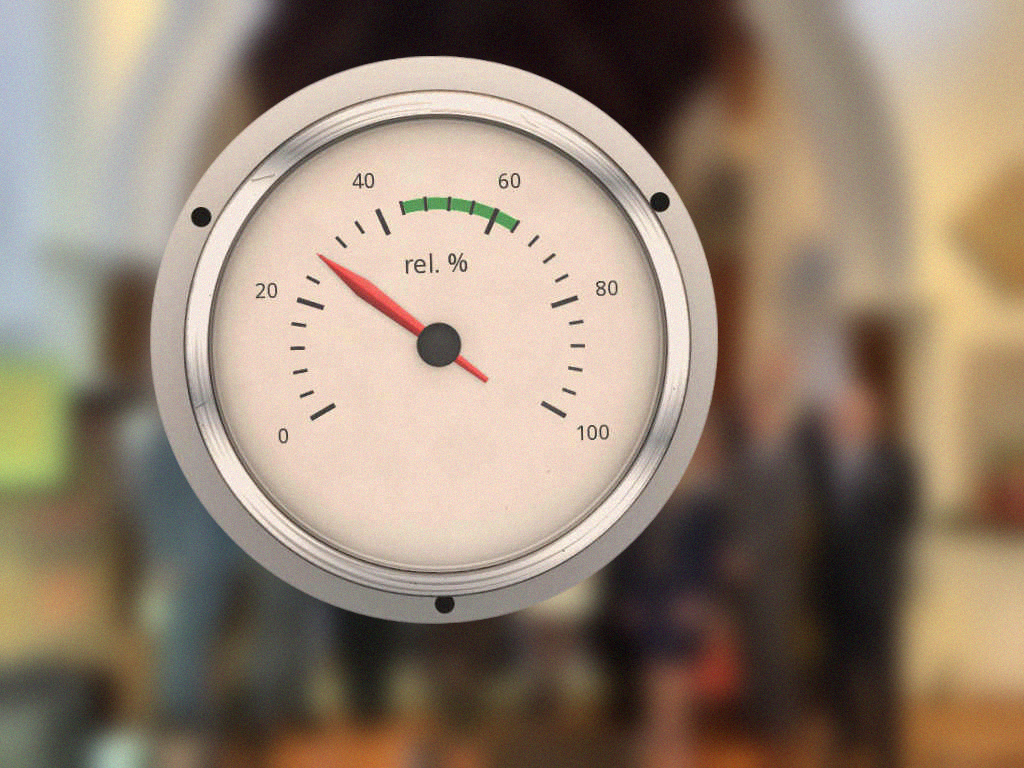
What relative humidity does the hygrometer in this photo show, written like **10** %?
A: **28** %
